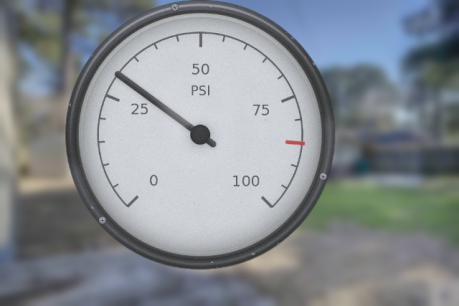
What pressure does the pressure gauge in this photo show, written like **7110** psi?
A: **30** psi
